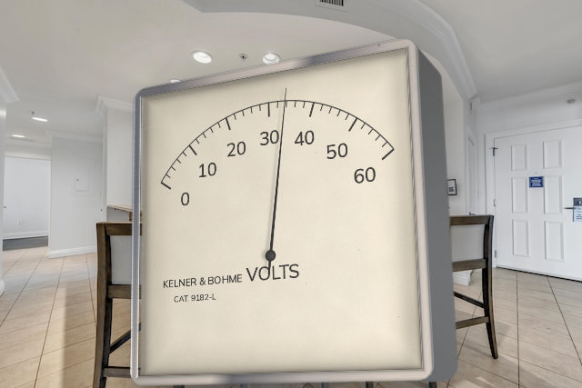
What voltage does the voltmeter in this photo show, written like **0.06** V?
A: **34** V
